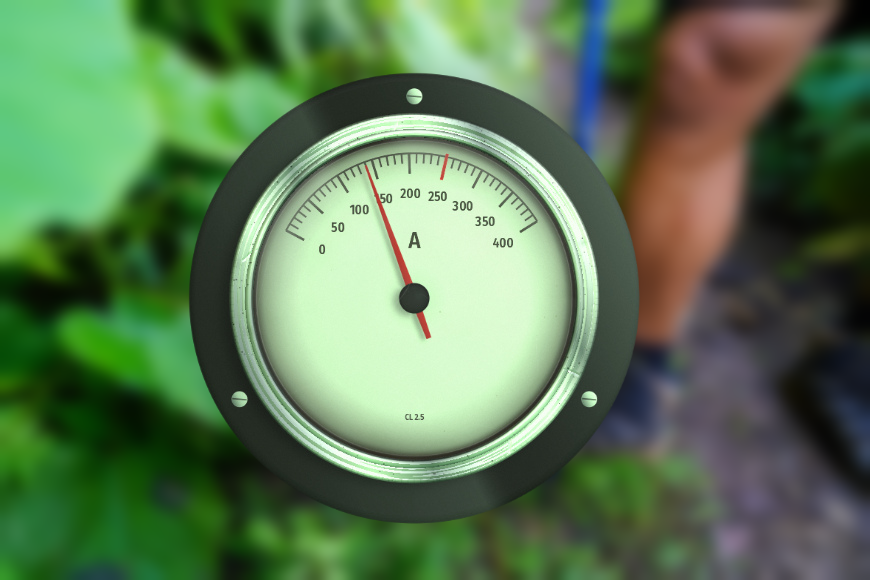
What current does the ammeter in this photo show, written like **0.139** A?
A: **140** A
